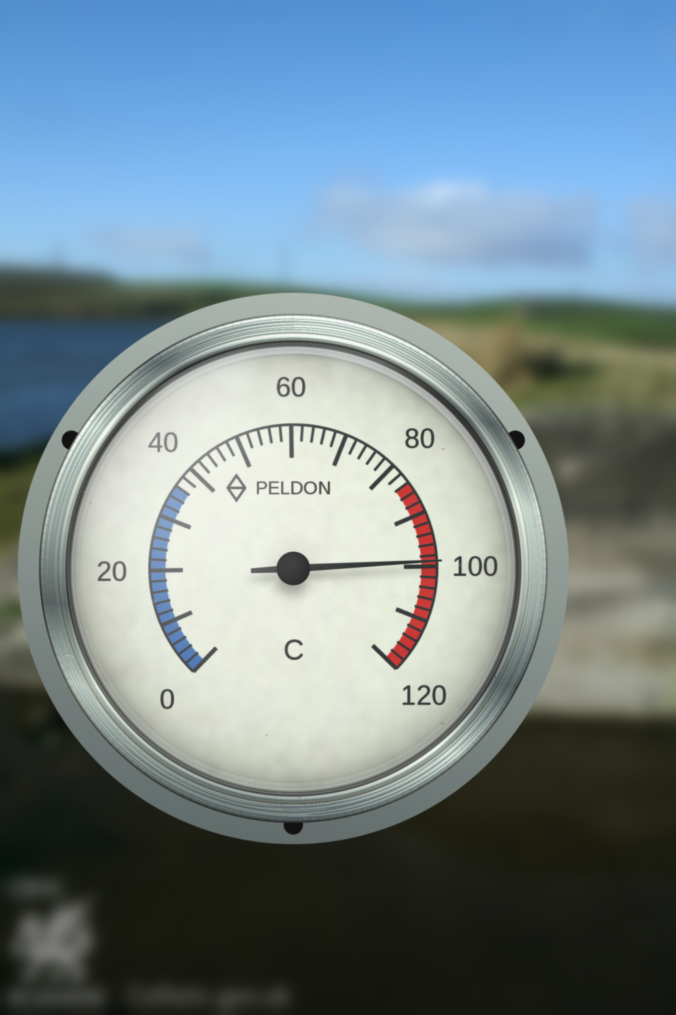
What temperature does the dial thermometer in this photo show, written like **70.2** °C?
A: **99** °C
